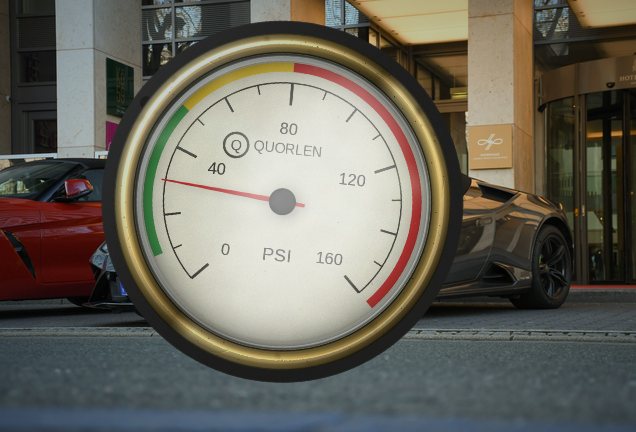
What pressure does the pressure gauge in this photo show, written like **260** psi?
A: **30** psi
